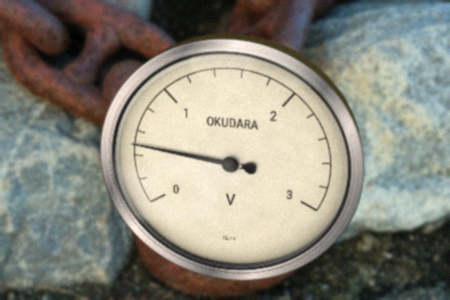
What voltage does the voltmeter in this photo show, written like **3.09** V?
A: **0.5** V
